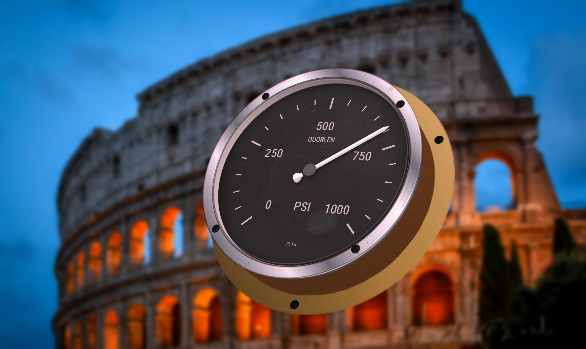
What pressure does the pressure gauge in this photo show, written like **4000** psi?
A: **700** psi
